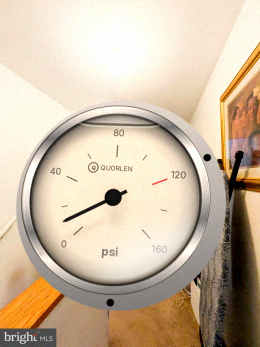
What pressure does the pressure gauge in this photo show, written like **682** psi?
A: **10** psi
